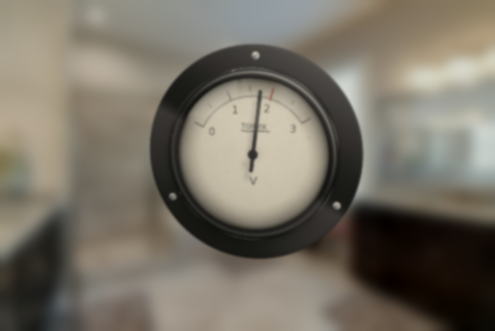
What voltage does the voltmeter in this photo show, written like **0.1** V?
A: **1.75** V
